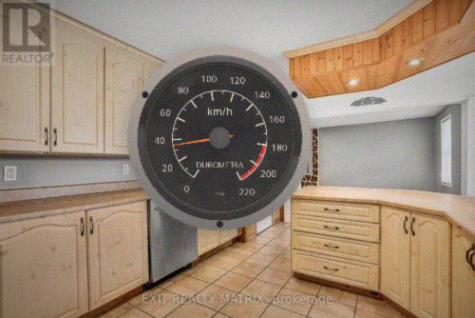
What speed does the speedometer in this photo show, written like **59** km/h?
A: **35** km/h
